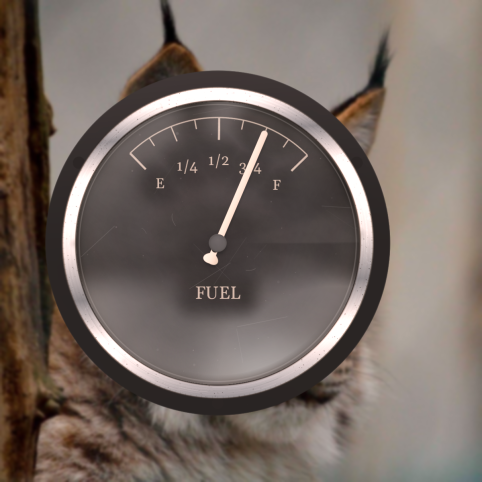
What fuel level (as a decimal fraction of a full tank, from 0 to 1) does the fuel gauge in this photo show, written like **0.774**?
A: **0.75**
